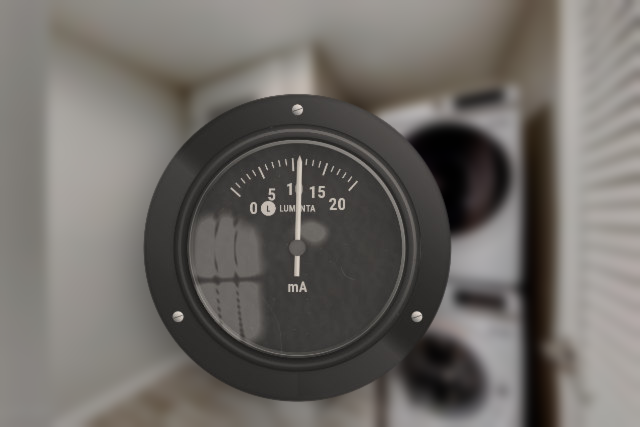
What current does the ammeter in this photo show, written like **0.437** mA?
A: **11** mA
